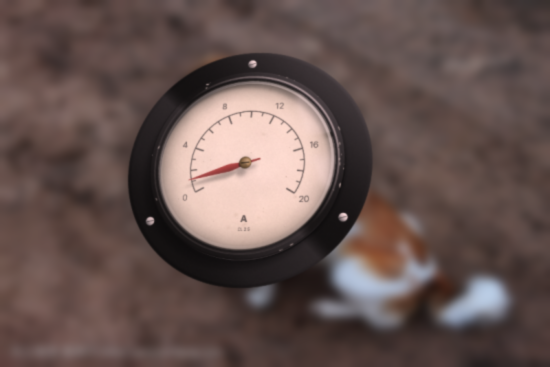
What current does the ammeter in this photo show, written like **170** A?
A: **1** A
